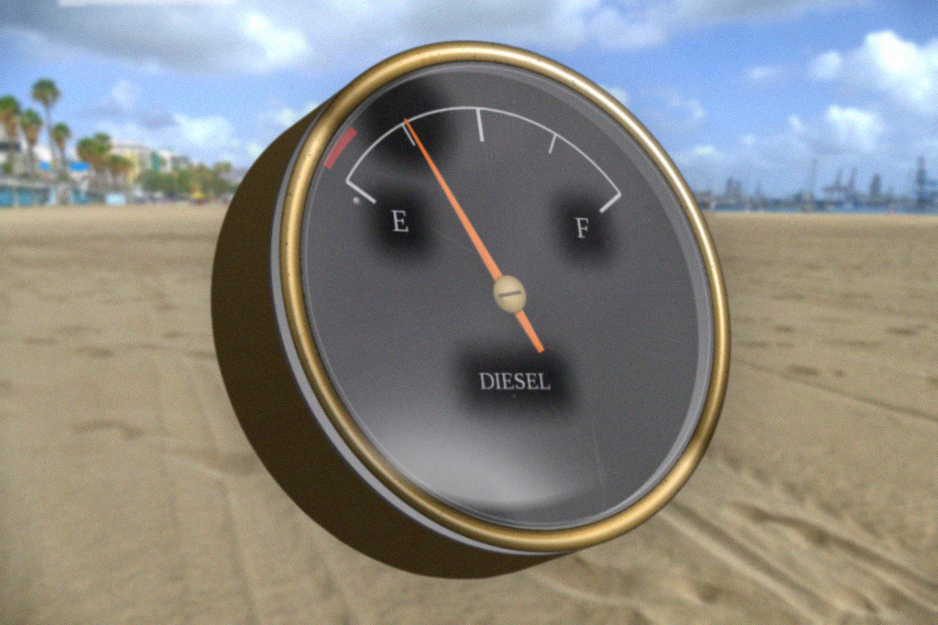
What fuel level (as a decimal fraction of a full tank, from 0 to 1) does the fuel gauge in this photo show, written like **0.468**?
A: **0.25**
